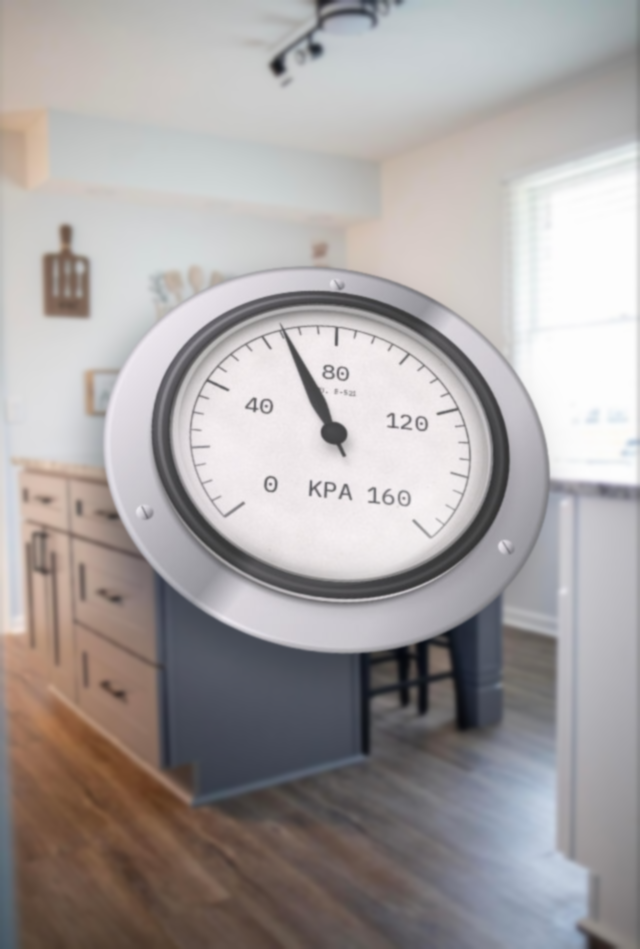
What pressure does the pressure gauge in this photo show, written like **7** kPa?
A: **65** kPa
